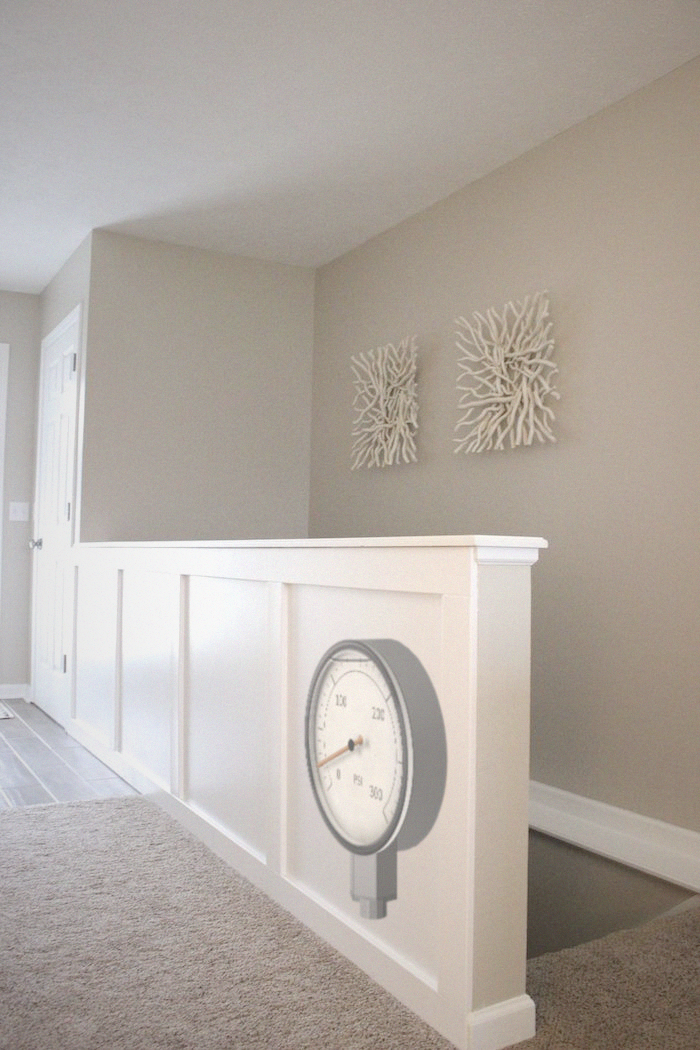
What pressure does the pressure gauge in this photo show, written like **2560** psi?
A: **20** psi
